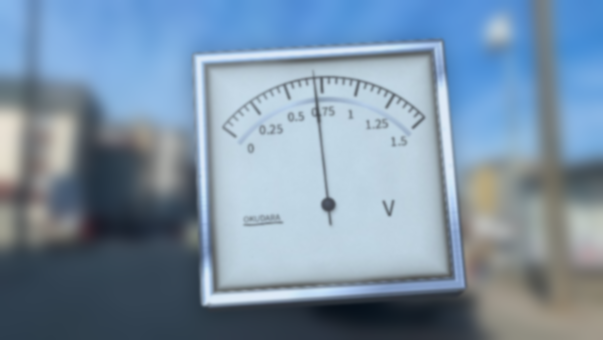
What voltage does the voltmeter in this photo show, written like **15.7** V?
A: **0.7** V
